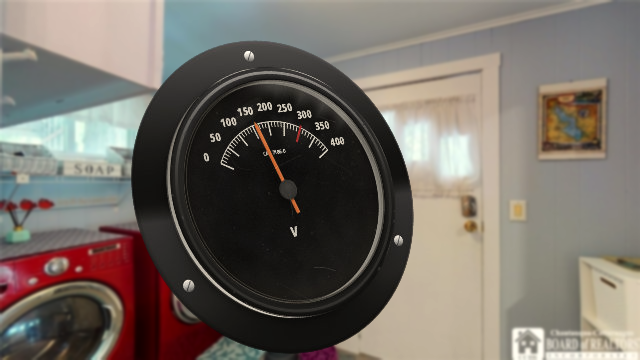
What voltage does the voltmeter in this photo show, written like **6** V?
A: **150** V
